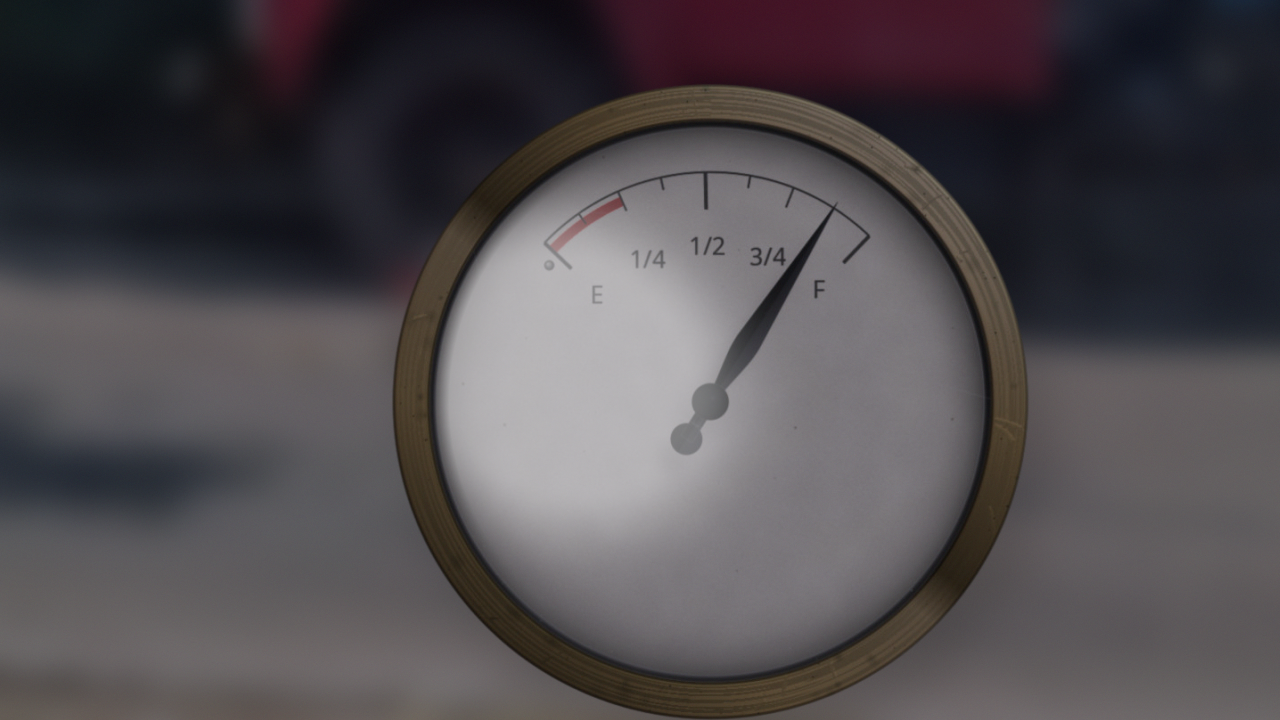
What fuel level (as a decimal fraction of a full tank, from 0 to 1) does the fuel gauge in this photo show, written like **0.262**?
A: **0.875**
